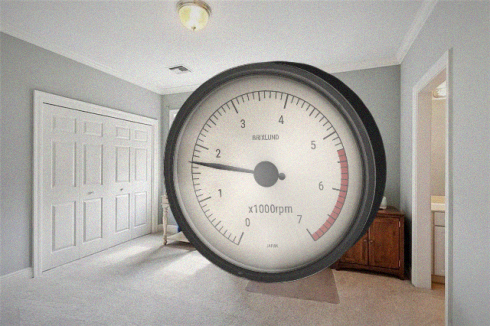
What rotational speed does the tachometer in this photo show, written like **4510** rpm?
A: **1700** rpm
